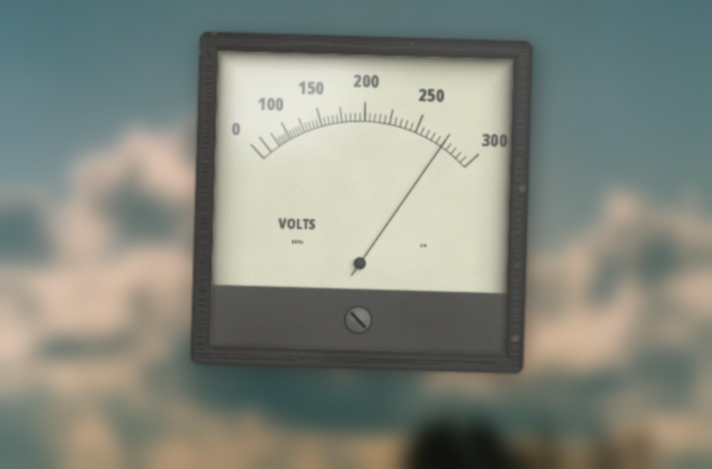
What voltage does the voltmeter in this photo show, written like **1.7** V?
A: **275** V
